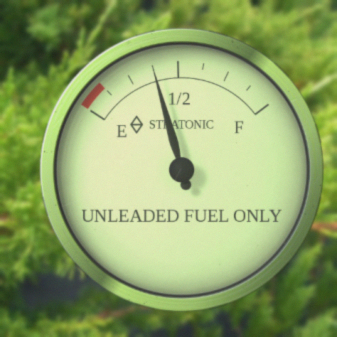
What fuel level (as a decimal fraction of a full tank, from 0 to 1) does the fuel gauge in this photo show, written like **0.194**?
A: **0.375**
